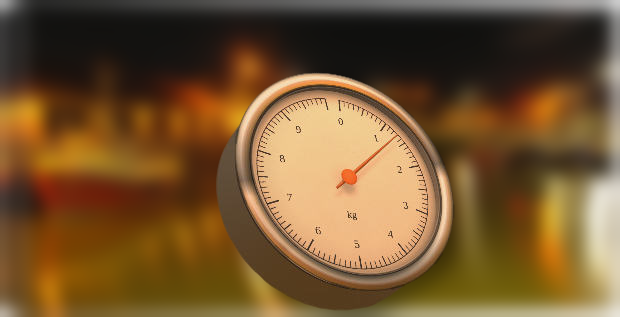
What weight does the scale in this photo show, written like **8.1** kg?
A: **1.3** kg
